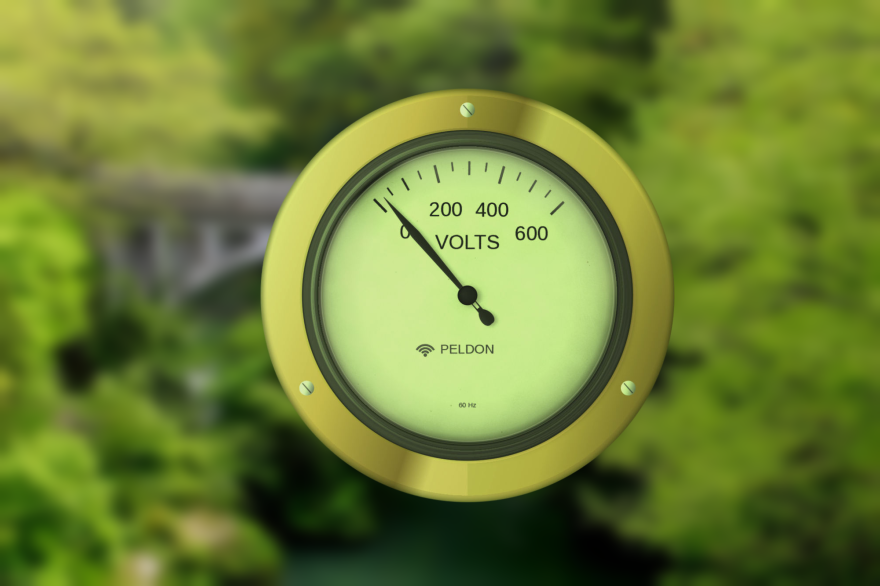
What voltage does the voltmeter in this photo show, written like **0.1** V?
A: **25** V
